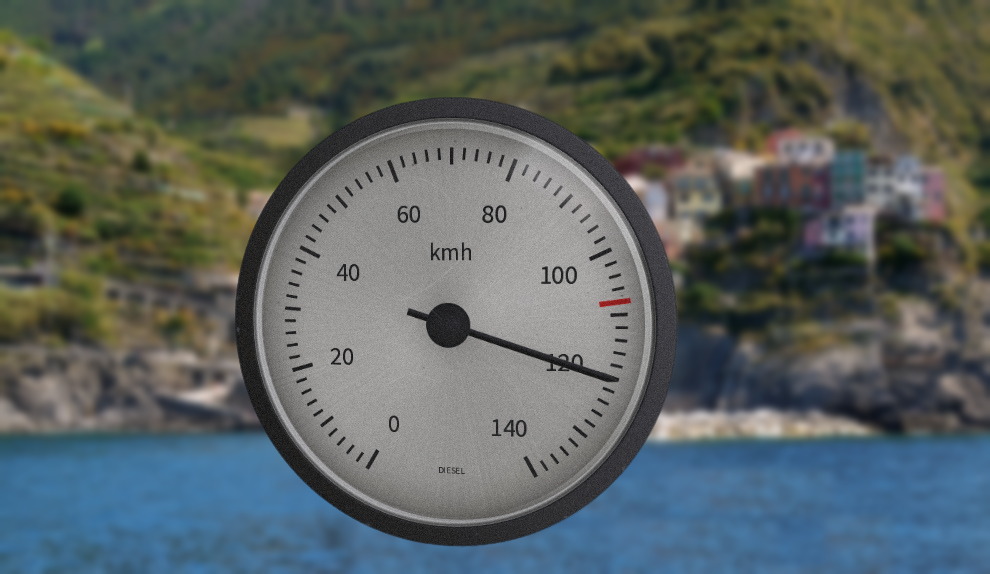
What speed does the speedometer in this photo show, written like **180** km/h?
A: **120** km/h
